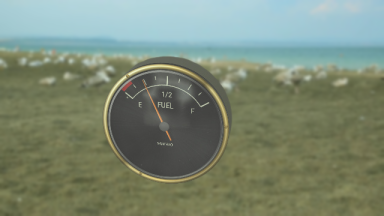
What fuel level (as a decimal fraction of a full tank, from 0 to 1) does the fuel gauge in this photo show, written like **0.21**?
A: **0.25**
